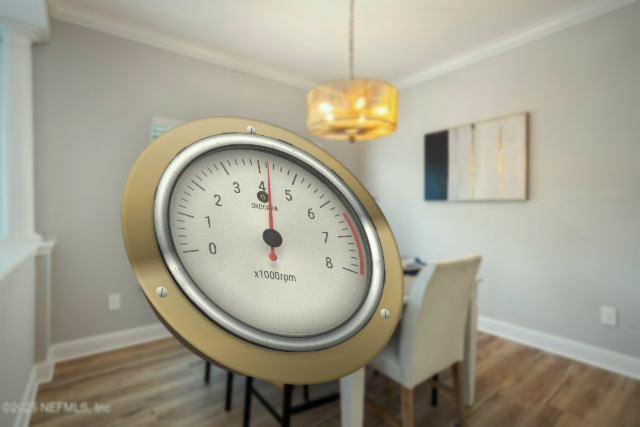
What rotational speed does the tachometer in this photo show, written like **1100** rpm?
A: **4200** rpm
